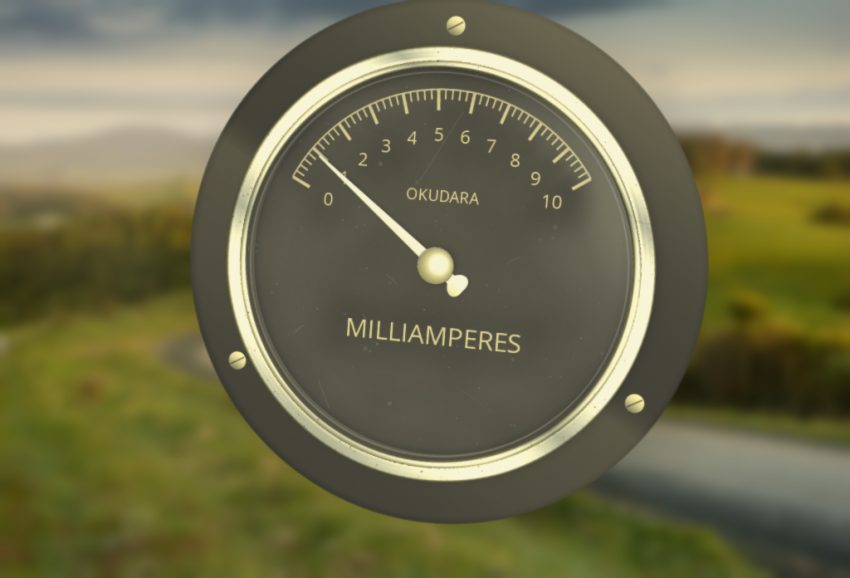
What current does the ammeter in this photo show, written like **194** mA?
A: **1** mA
